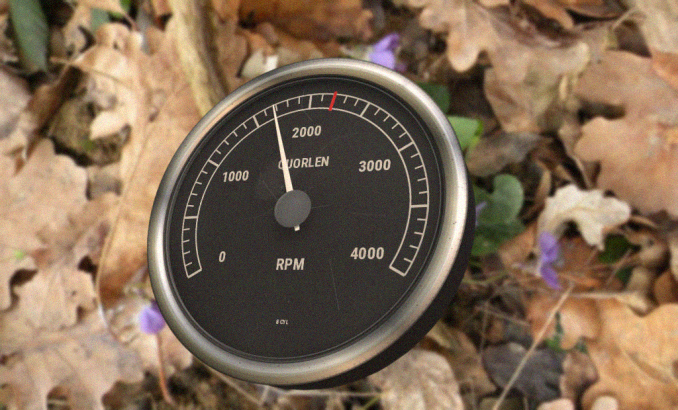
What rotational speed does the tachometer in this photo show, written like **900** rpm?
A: **1700** rpm
